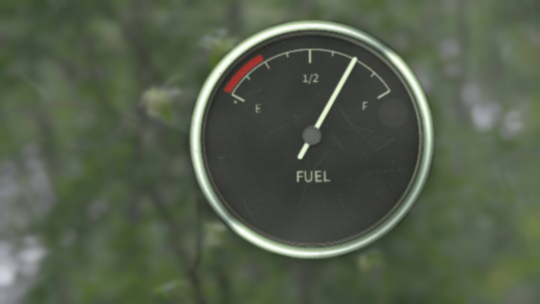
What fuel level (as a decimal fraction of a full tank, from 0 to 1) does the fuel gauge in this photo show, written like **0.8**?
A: **0.75**
